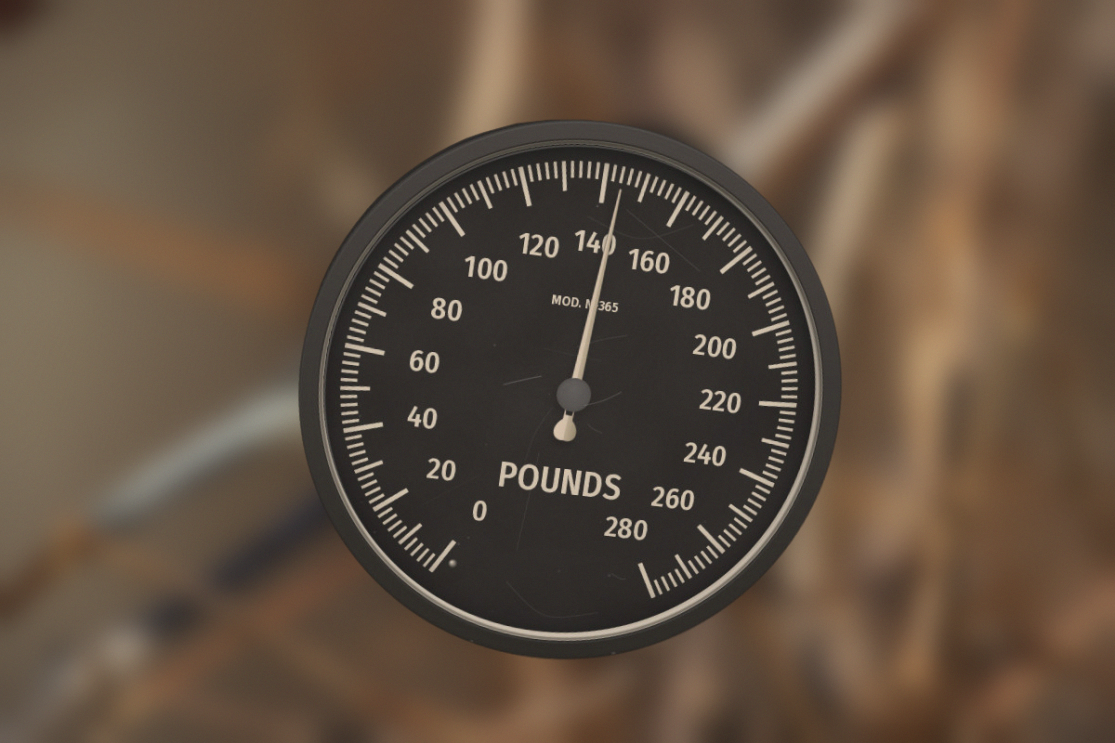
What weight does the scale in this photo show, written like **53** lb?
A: **144** lb
